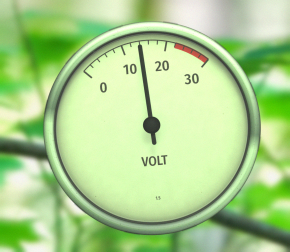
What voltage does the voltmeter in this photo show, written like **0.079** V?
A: **14** V
